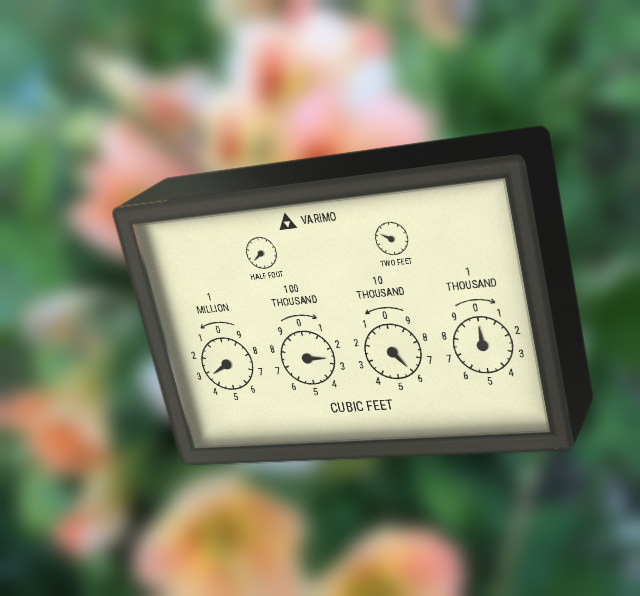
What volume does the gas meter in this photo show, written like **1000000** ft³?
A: **326000** ft³
